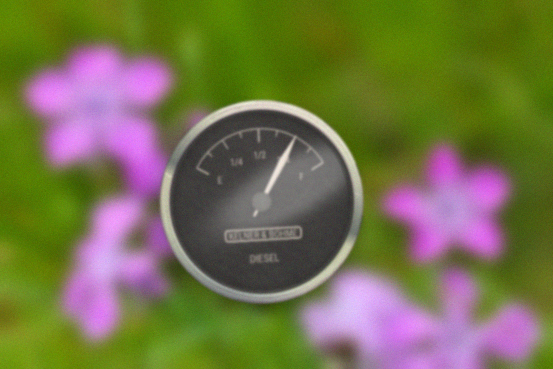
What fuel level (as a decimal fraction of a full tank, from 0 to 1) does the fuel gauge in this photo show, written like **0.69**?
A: **0.75**
